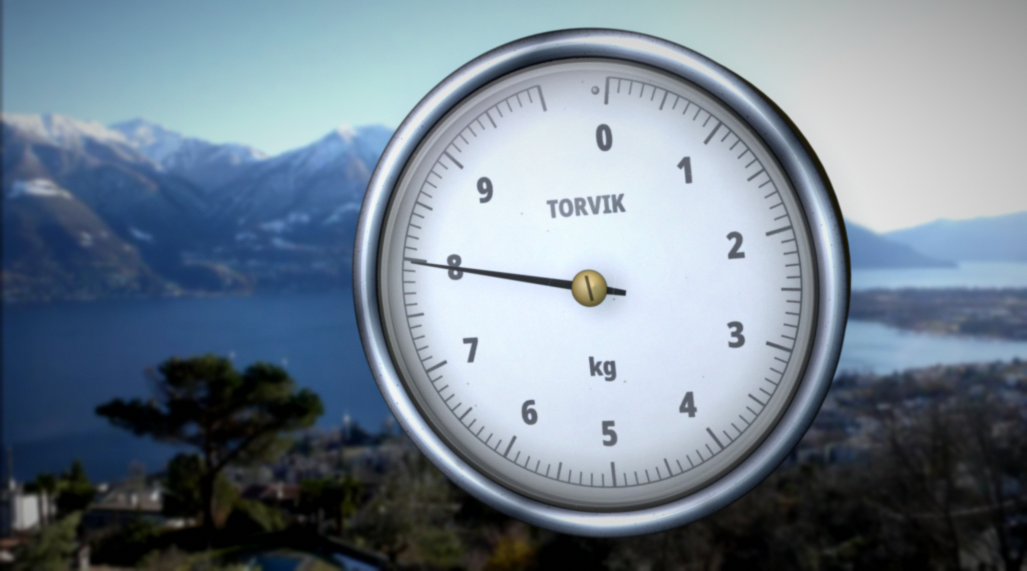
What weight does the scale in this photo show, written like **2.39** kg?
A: **8** kg
